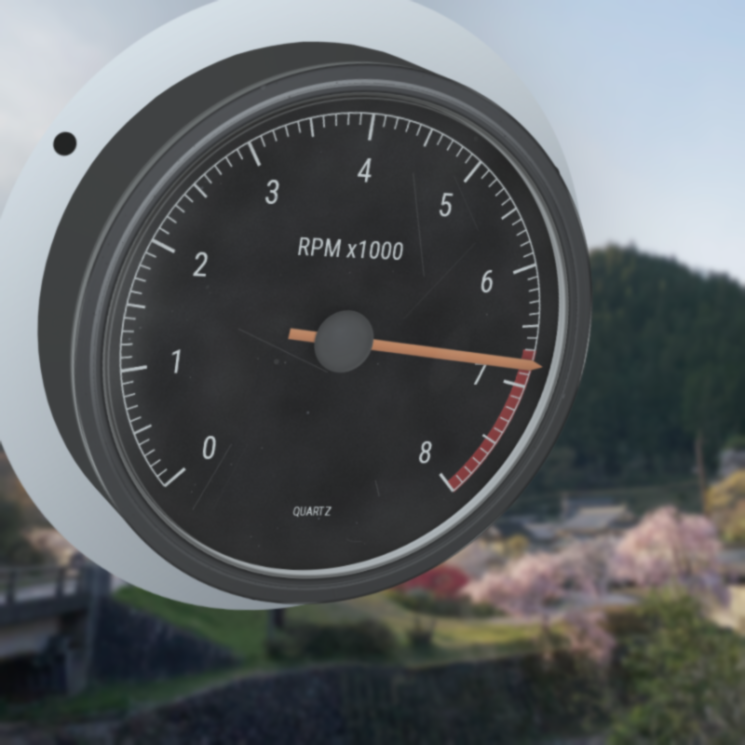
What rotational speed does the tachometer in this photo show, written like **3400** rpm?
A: **6800** rpm
